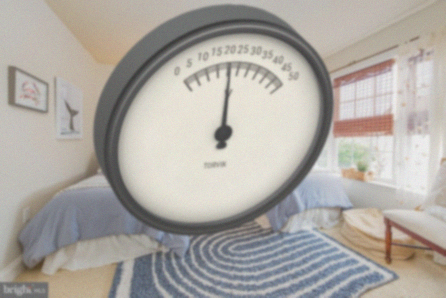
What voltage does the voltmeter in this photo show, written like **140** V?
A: **20** V
